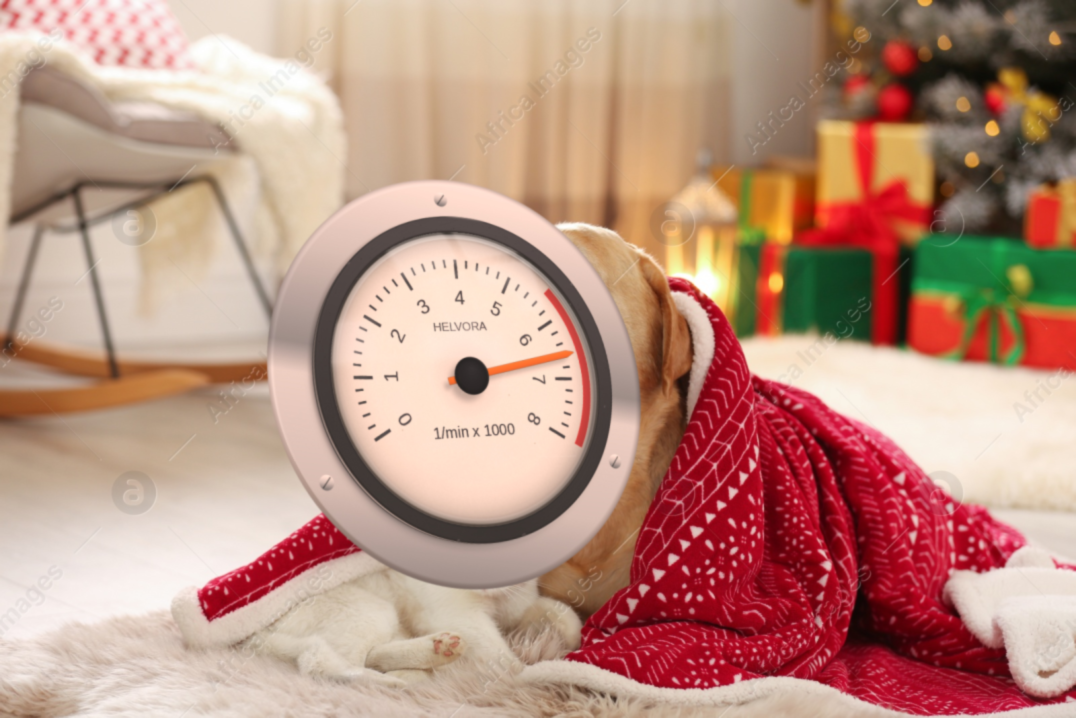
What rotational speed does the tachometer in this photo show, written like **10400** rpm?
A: **6600** rpm
